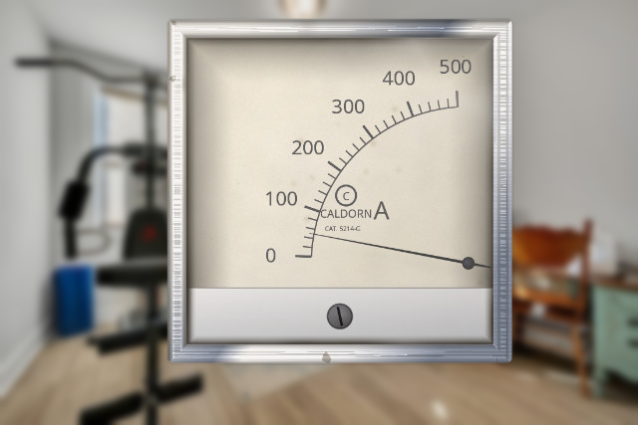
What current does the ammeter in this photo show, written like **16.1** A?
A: **50** A
